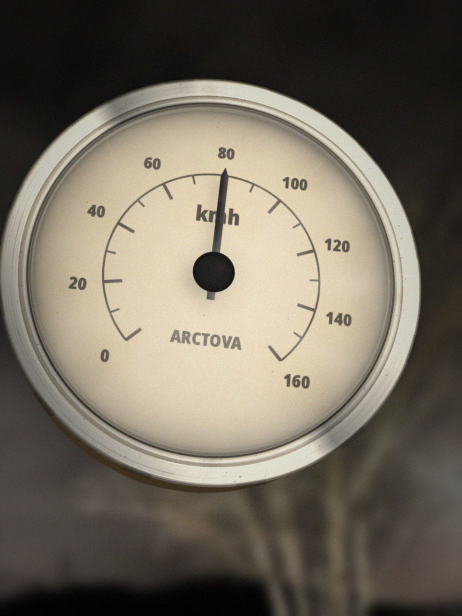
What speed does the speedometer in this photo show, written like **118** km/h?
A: **80** km/h
